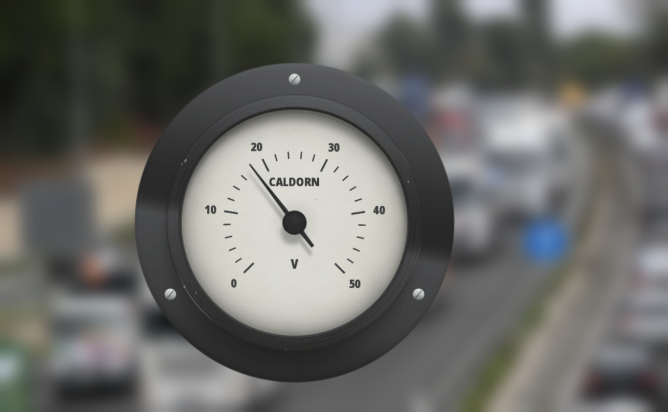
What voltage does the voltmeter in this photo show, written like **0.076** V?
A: **18** V
